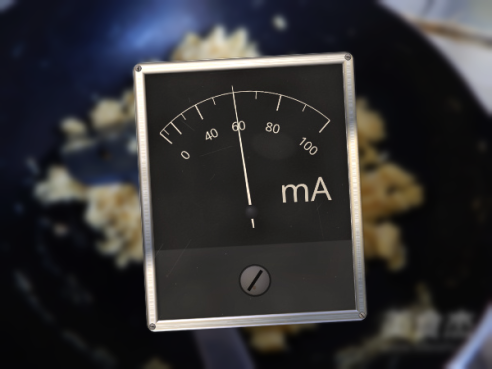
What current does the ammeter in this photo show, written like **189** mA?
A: **60** mA
